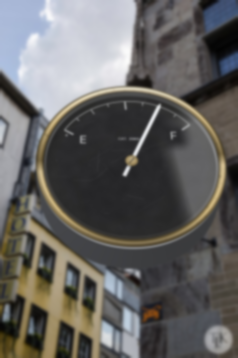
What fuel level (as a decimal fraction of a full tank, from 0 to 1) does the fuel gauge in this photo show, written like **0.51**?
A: **0.75**
